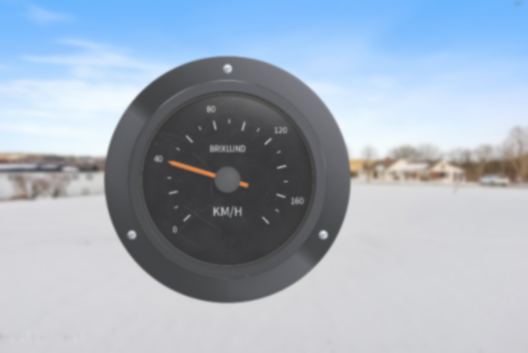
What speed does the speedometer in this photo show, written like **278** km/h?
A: **40** km/h
